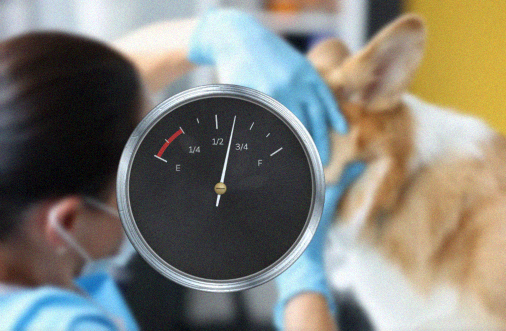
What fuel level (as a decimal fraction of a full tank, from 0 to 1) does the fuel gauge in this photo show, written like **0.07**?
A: **0.625**
